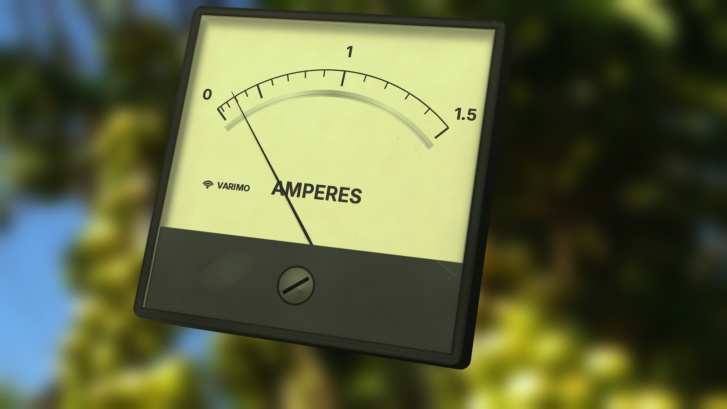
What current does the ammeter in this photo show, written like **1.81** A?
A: **0.3** A
